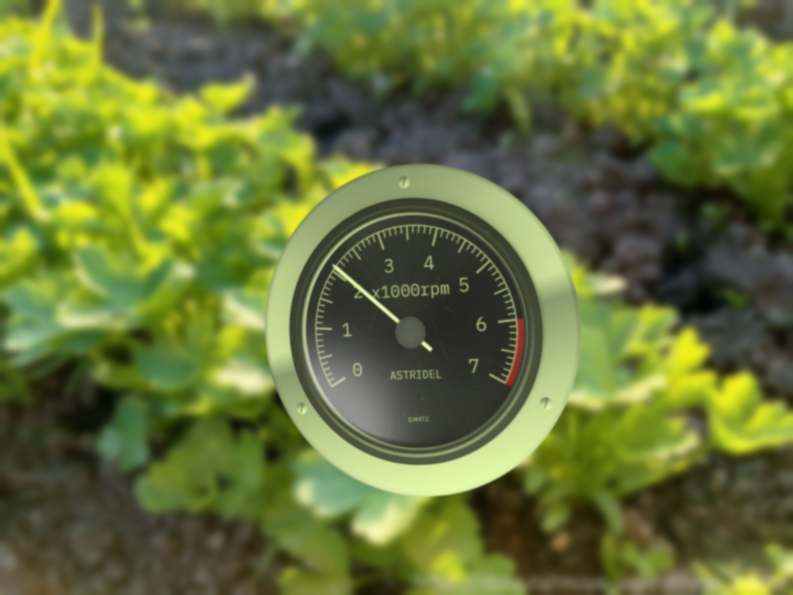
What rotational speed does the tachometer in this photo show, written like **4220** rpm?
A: **2100** rpm
